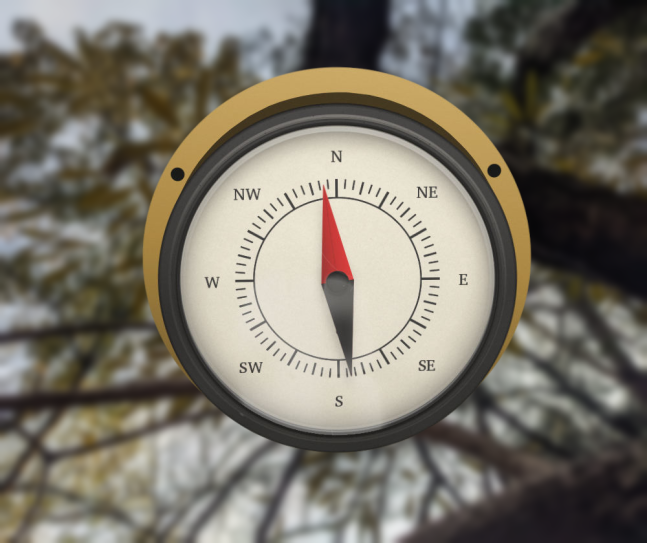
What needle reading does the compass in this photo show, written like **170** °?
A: **352.5** °
